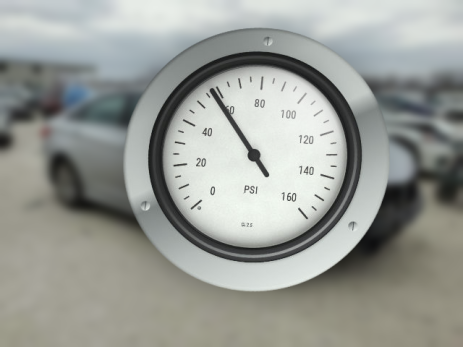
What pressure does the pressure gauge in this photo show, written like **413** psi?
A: **57.5** psi
